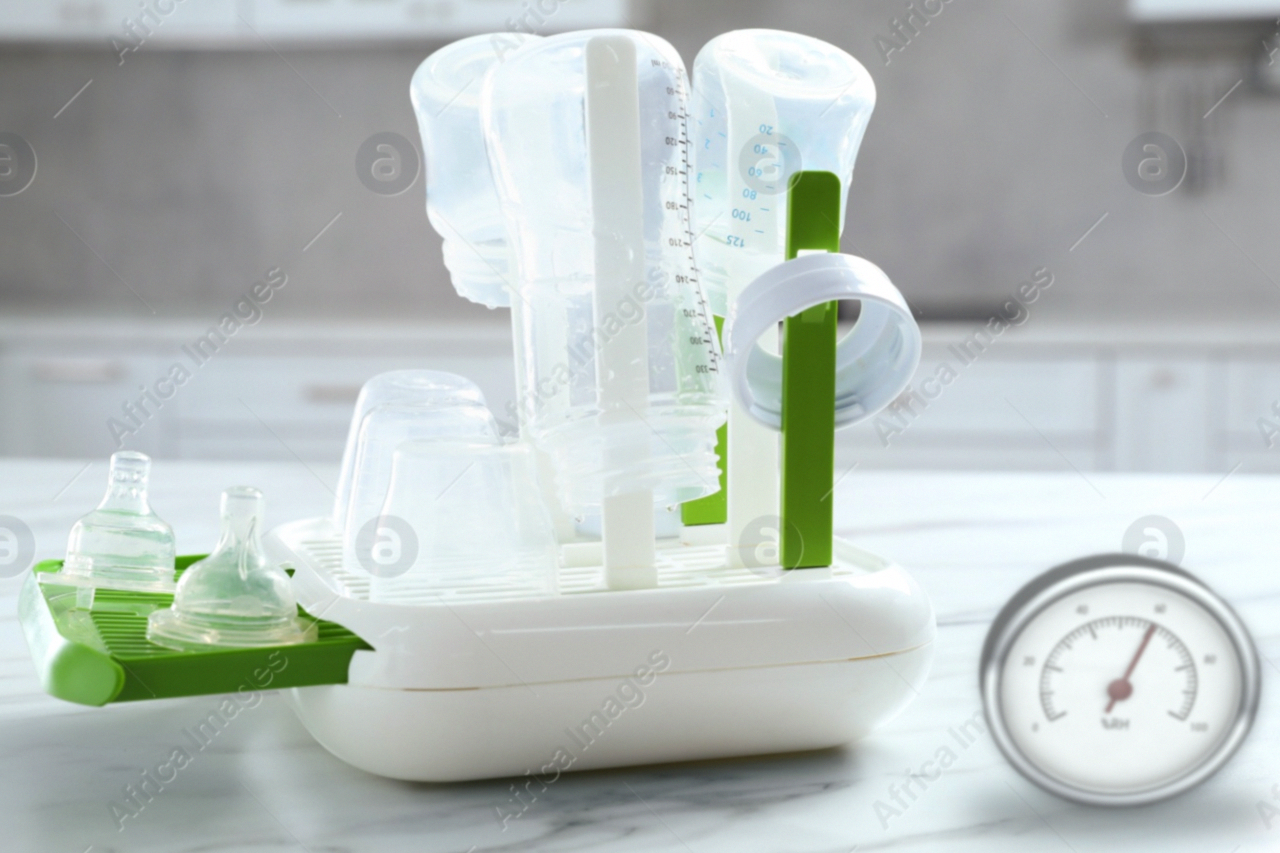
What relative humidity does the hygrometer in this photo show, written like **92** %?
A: **60** %
